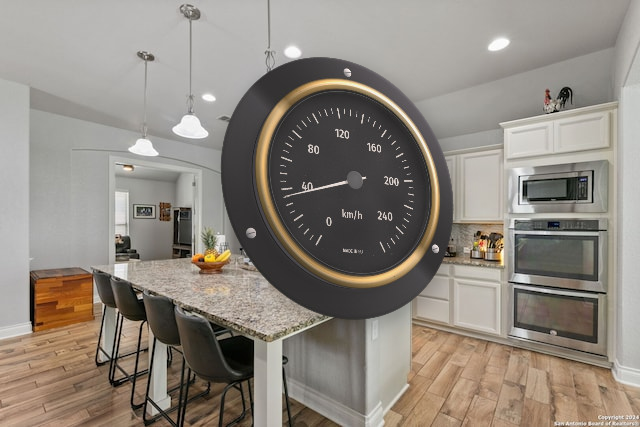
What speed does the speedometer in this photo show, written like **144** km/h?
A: **35** km/h
